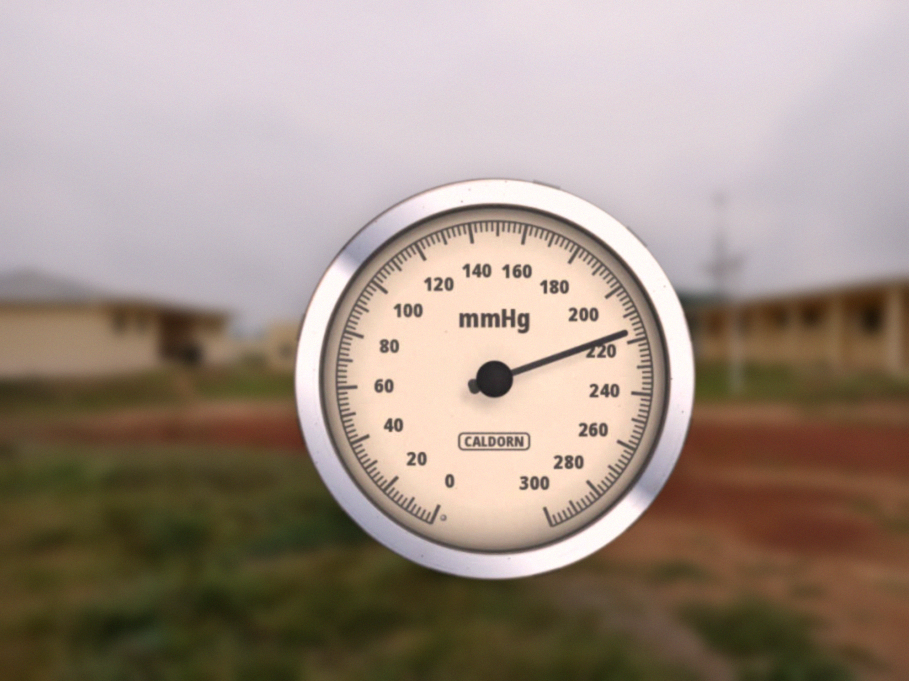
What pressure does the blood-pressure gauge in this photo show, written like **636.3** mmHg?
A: **216** mmHg
